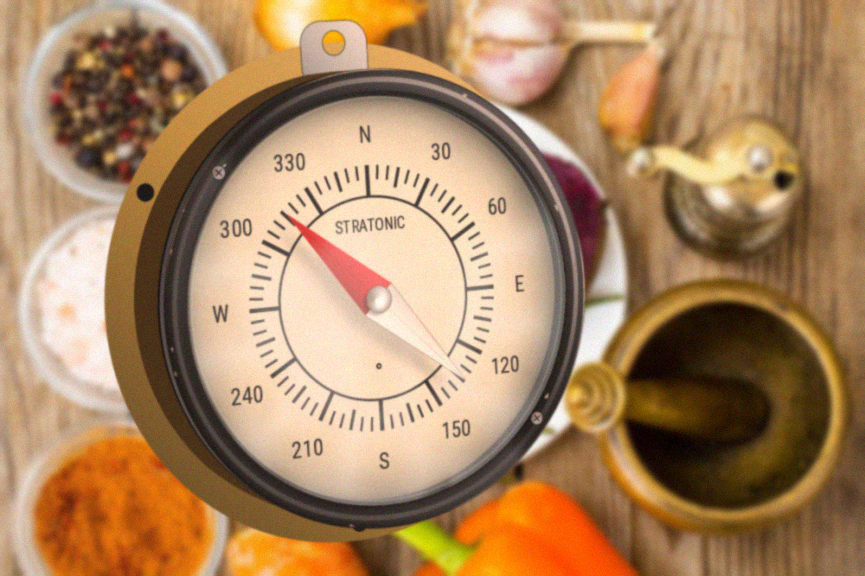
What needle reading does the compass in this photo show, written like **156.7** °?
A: **315** °
